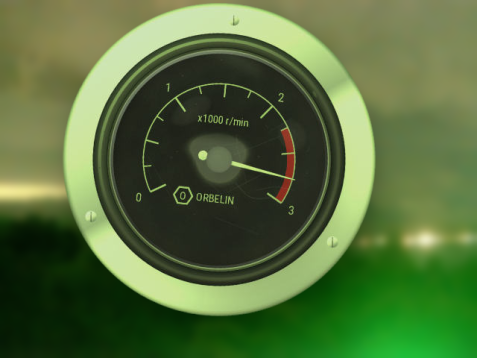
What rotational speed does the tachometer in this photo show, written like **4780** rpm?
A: **2750** rpm
